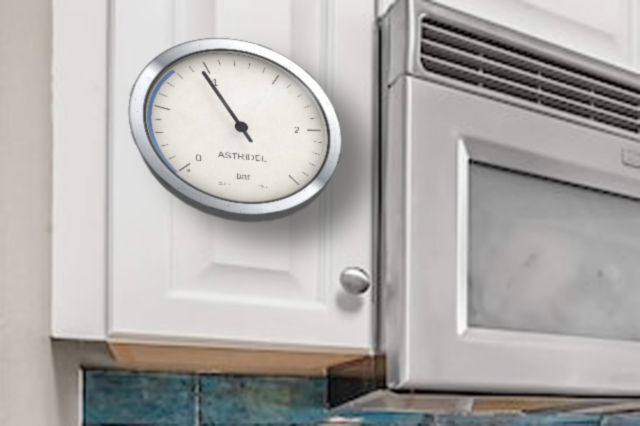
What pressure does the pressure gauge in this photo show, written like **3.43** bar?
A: **0.95** bar
